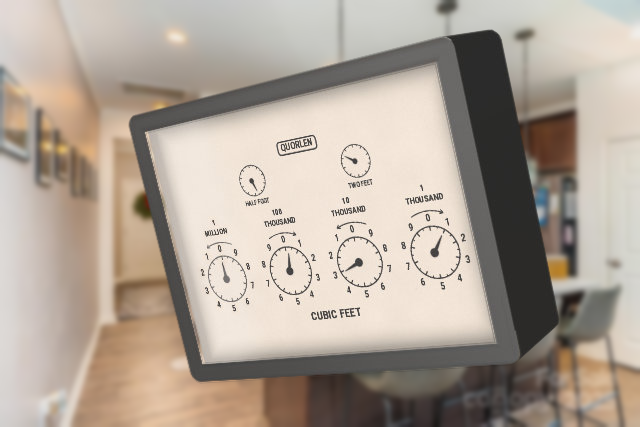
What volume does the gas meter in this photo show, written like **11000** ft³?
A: **3100** ft³
